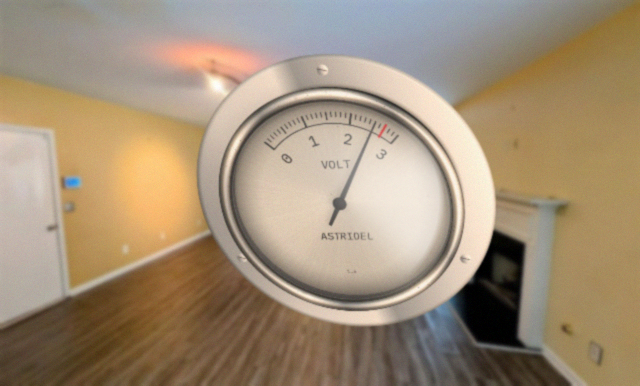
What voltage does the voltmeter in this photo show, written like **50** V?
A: **2.5** V
